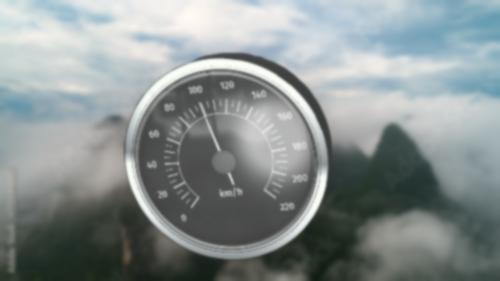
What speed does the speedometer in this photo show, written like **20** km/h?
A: **100** km/h
